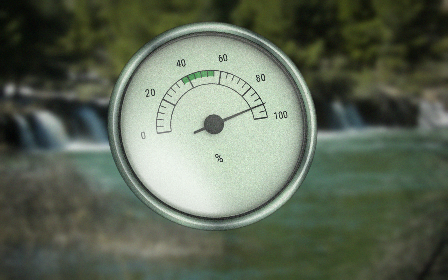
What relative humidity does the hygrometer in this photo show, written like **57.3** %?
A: **92** %
